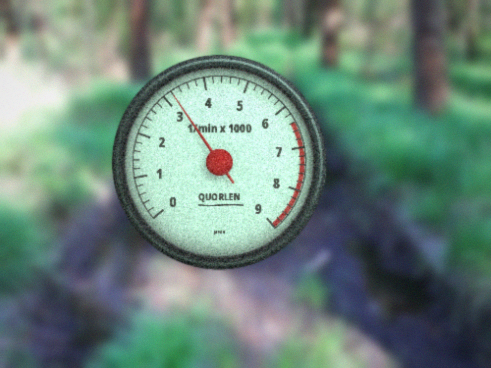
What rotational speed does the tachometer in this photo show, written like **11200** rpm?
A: **3200** rpm
